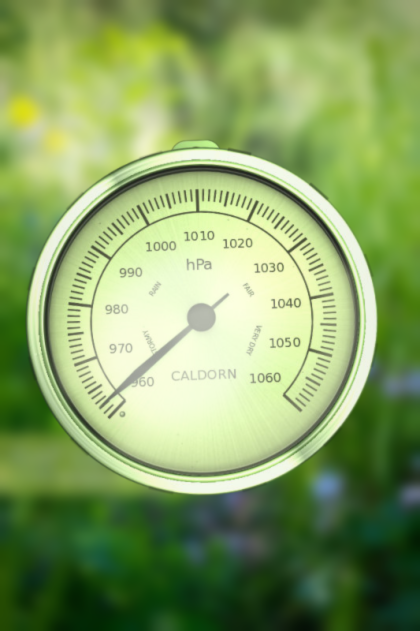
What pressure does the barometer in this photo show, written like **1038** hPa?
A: **962** hPa
